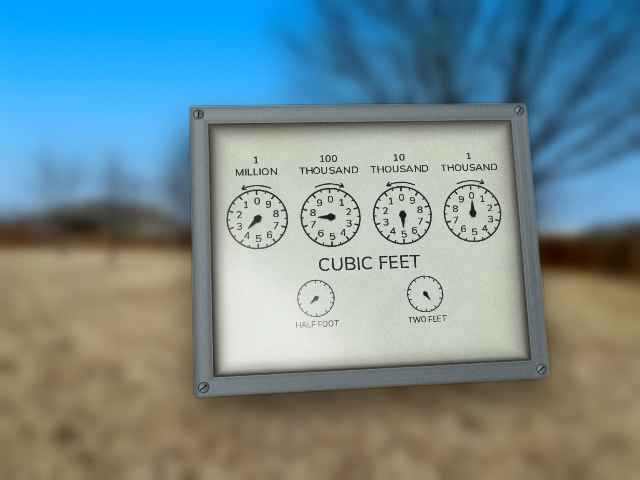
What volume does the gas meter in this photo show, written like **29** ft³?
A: **375000** ft³
